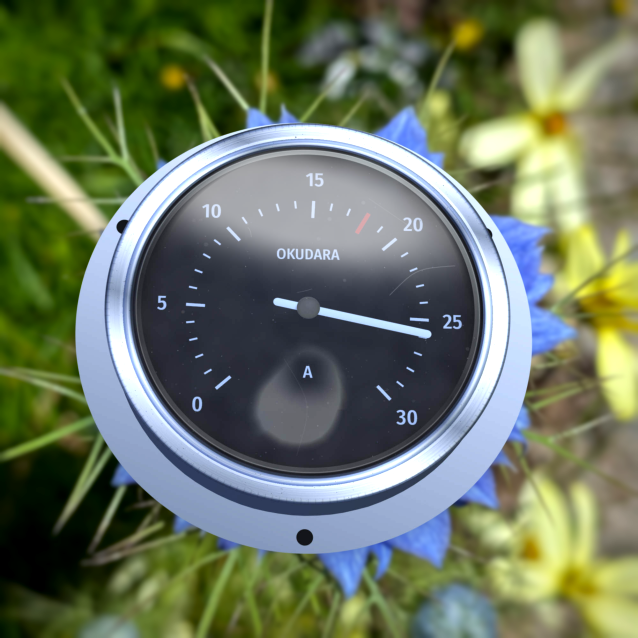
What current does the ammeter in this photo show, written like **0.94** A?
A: **26** A
